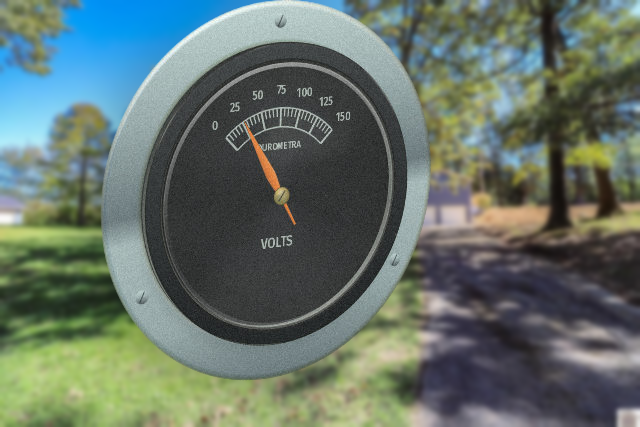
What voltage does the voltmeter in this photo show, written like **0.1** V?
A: **25** V
